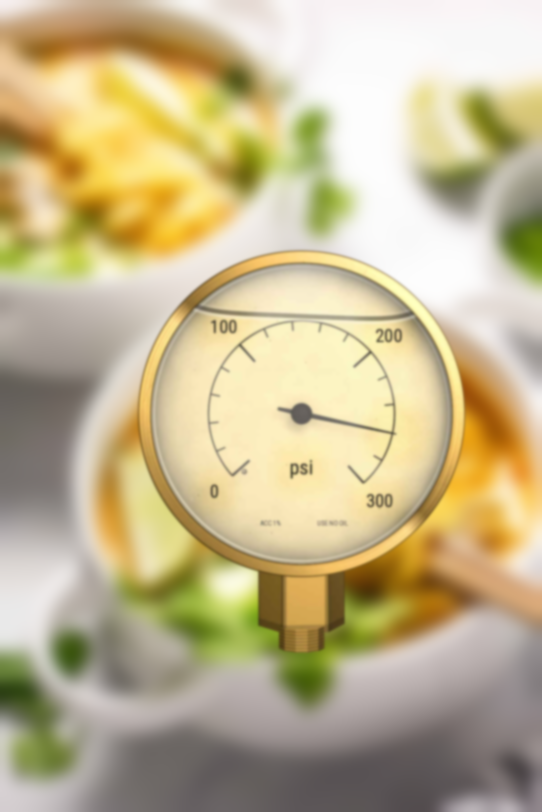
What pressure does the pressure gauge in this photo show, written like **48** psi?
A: **260** psi
